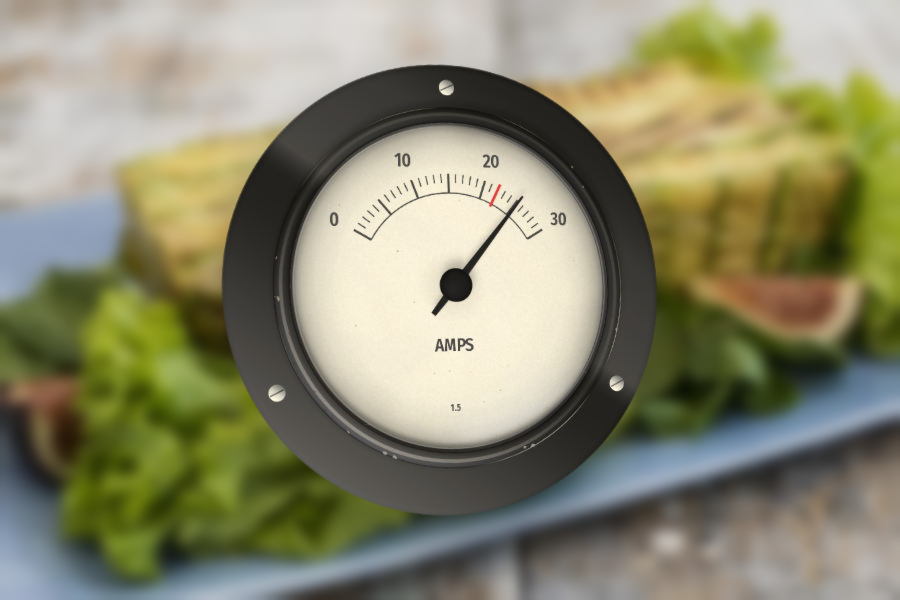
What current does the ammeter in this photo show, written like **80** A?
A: **25** A
